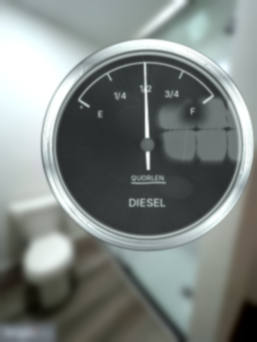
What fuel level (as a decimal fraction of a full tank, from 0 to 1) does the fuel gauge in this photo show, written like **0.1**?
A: **0.5**
